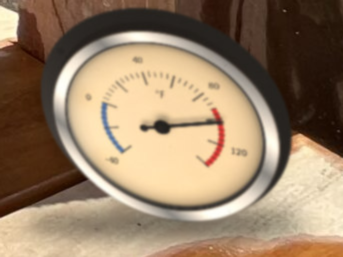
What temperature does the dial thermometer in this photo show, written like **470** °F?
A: **100** °F
